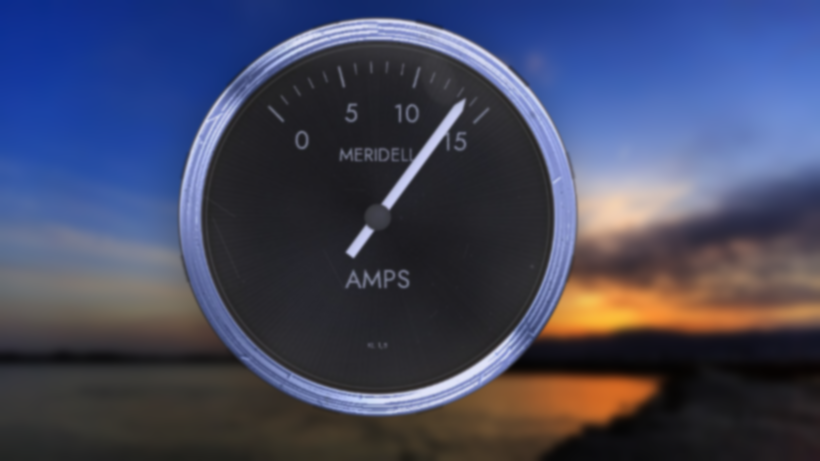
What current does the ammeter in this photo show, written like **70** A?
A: **13.5** A
